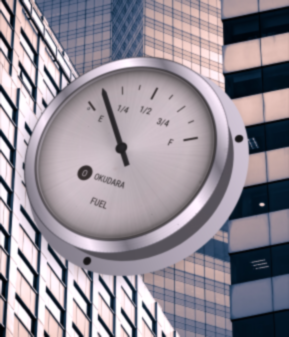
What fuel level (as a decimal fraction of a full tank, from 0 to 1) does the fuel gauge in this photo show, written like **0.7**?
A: **0.125**
